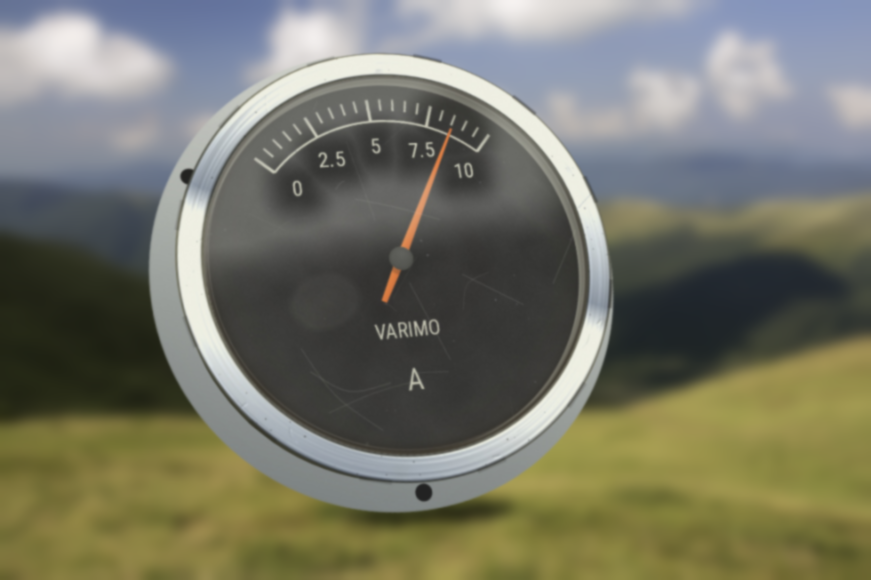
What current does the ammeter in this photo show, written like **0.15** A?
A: **8.5** A
